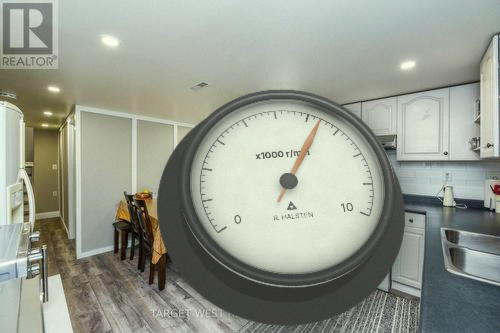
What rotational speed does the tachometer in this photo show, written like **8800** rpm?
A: **6400** rpm
